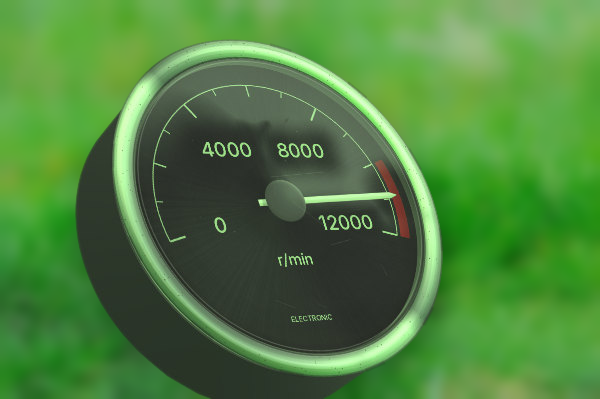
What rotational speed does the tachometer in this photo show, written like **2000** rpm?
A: **11000** rpm
